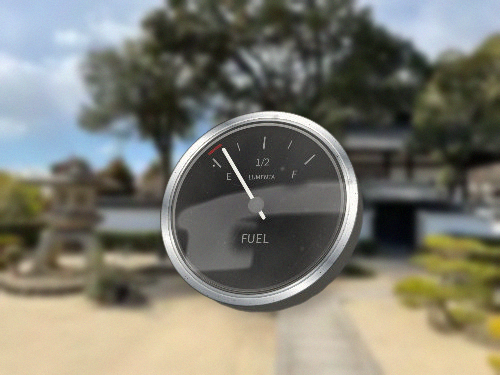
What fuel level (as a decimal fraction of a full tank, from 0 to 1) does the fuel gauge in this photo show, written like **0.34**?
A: **0.125**
